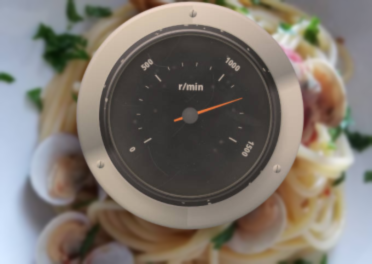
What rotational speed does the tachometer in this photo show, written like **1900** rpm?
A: **1200** rpm
